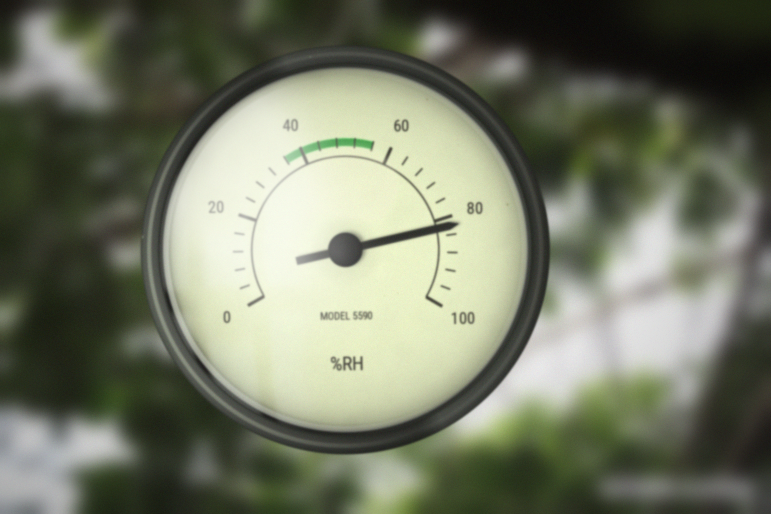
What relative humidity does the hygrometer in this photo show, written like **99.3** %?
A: **82** %
